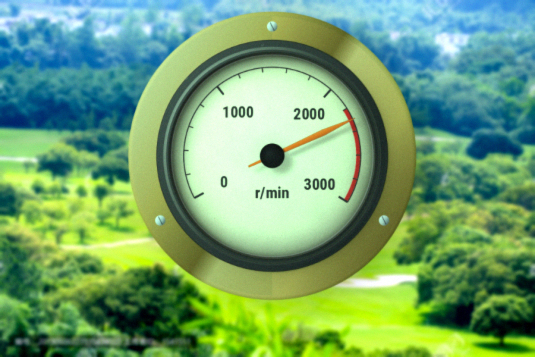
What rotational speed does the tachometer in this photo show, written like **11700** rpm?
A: **2300** rpm
